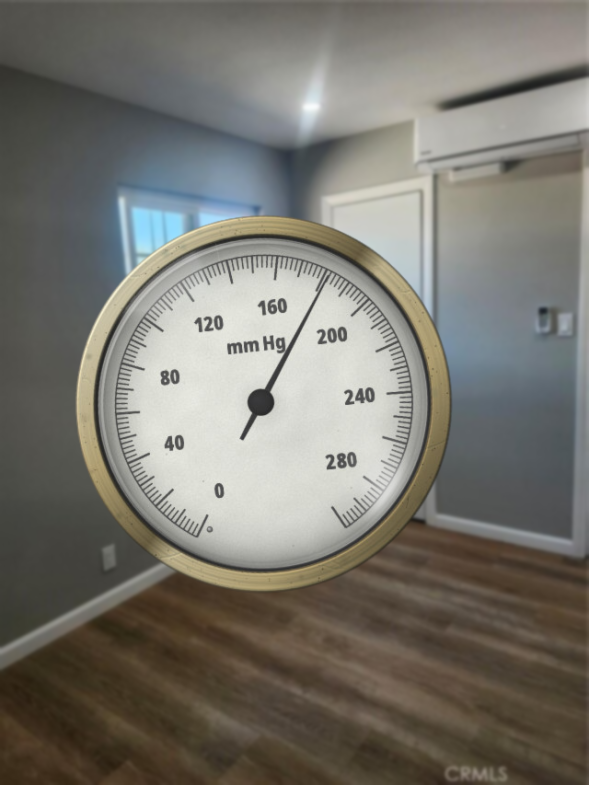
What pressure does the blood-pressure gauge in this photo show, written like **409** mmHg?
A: **182** mmHg
